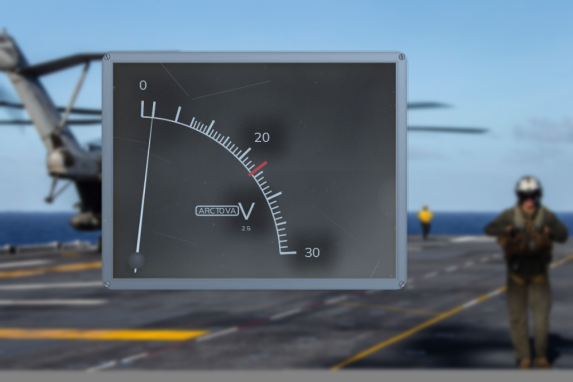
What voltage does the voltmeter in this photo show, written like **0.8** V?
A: **5** V
